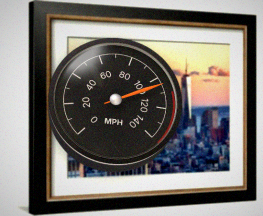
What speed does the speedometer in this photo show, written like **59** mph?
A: **105** mph
